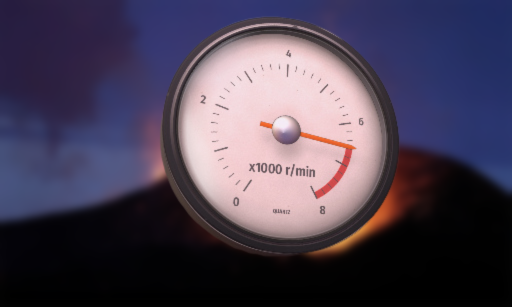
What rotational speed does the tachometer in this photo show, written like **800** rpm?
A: **6600** rpm
